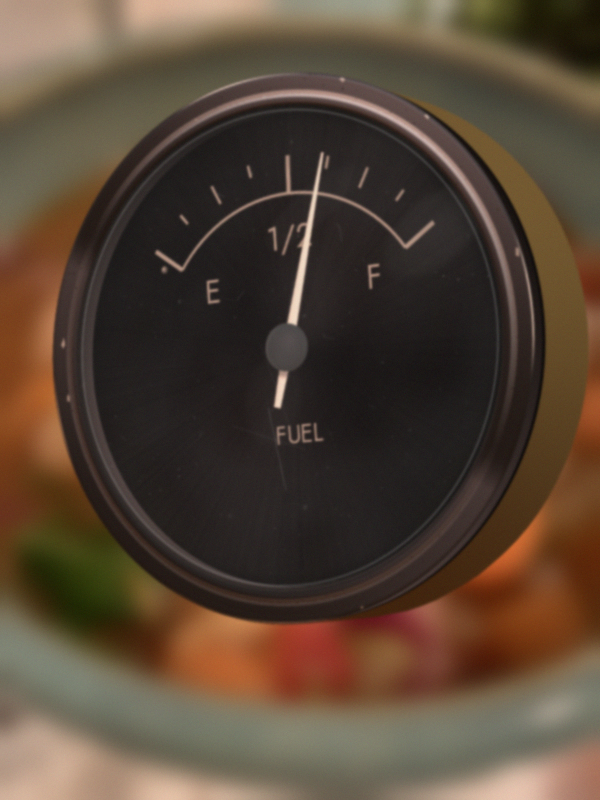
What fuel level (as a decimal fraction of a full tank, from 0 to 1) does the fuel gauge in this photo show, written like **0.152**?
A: **0.625**
